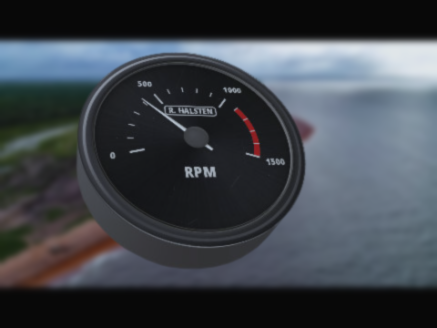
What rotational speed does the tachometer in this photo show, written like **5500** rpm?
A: **400** rpm
